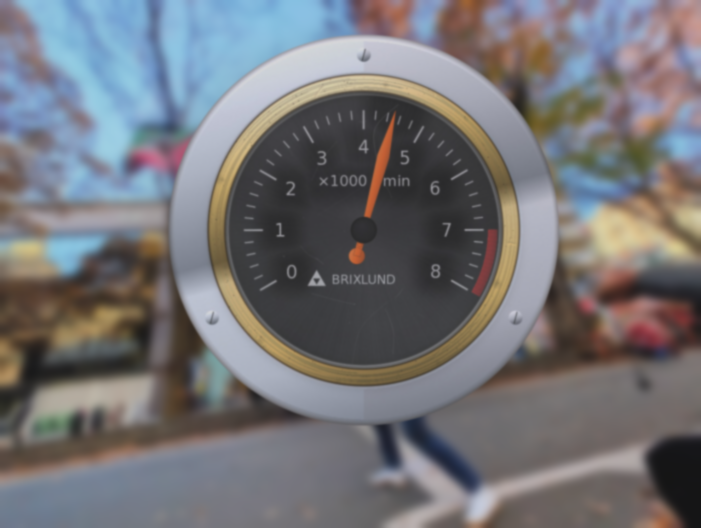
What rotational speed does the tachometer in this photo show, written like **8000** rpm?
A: **4500** rpm
